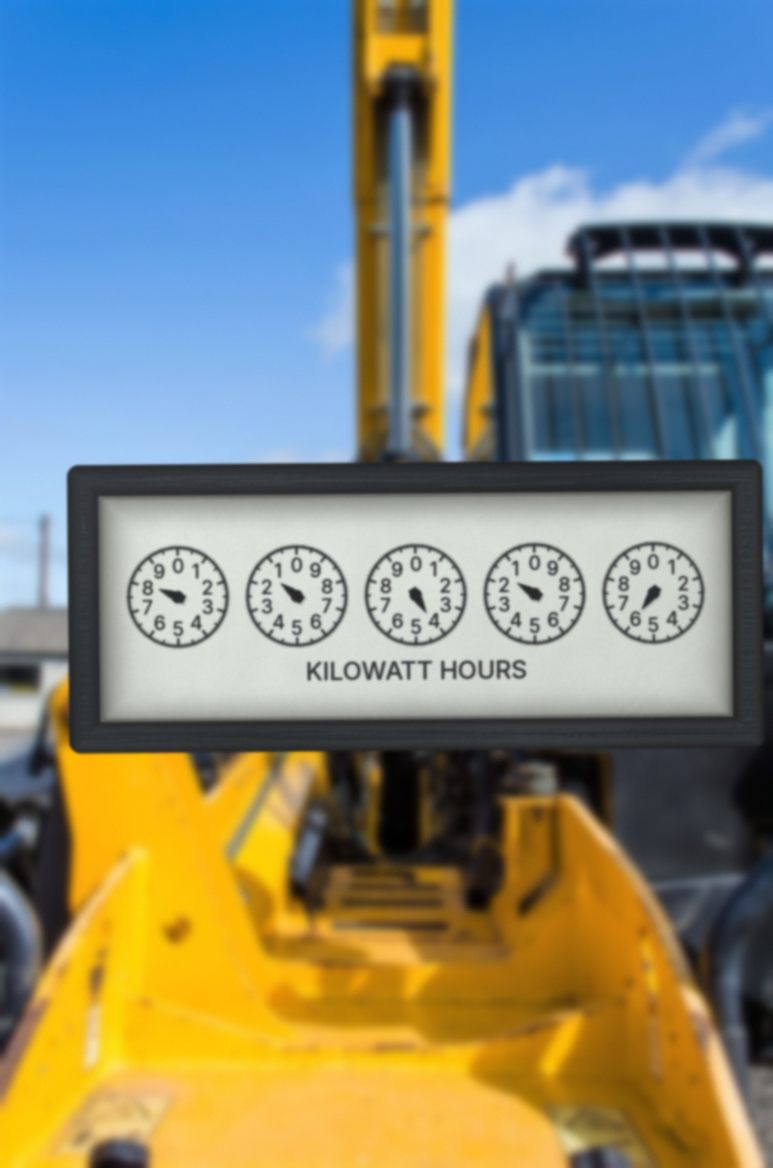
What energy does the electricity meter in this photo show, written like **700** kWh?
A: **81416** kWh
